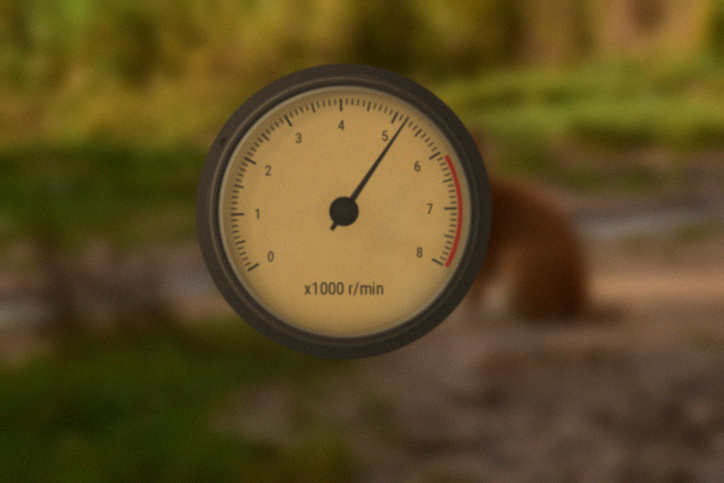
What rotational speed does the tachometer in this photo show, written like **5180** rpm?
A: **5200** rpm
